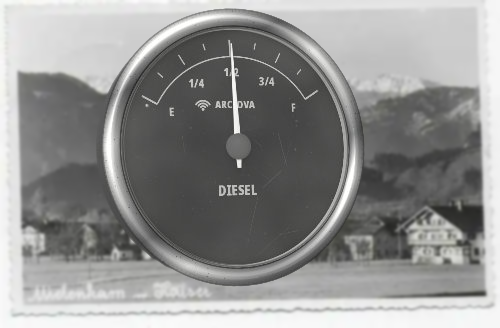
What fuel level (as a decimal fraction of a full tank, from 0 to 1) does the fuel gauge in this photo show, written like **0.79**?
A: **0.5**
